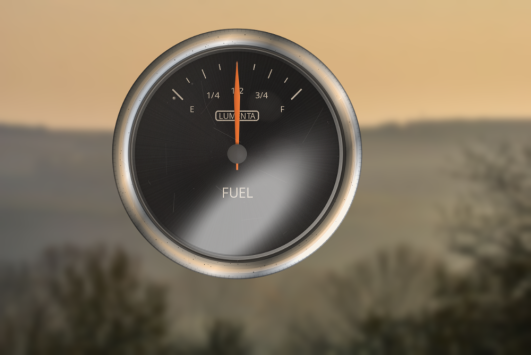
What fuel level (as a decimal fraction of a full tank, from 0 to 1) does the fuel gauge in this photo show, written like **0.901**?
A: **0.5**
